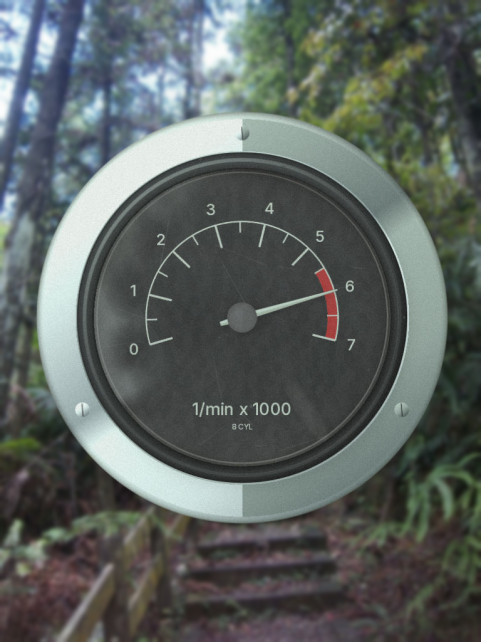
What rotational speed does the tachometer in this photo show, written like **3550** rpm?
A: **6000** rpm
